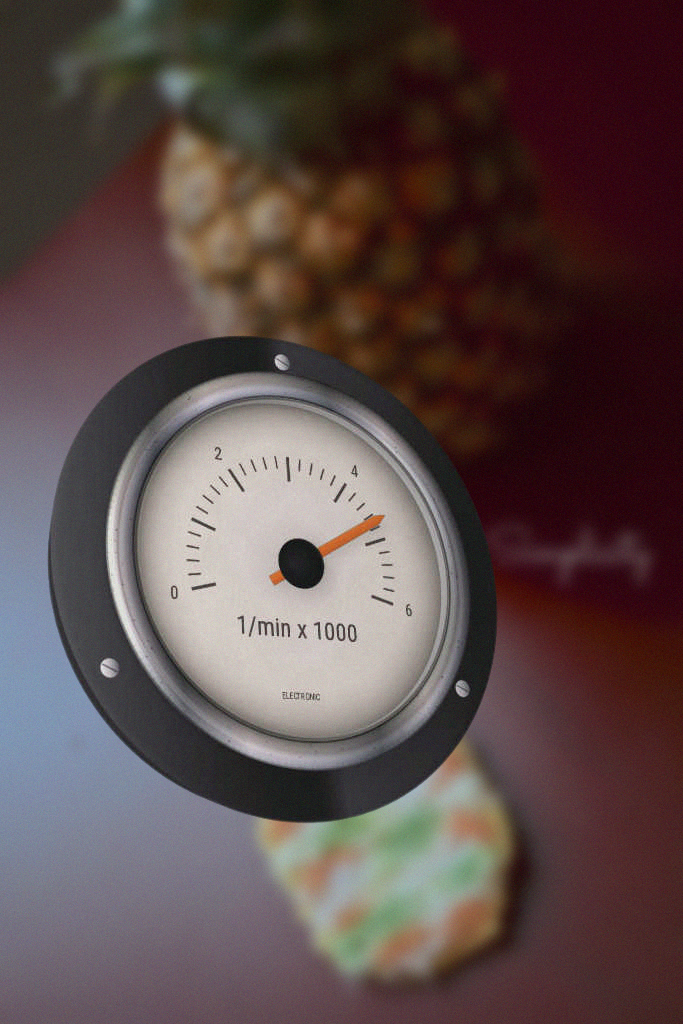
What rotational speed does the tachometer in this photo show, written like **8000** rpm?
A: **4700** rpm
